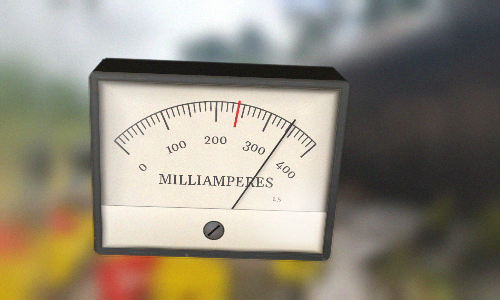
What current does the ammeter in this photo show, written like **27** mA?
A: **340** mA
